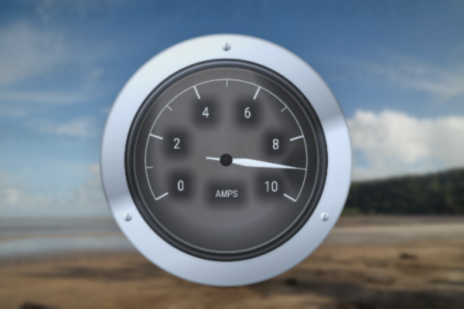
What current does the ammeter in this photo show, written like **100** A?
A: **9** A
